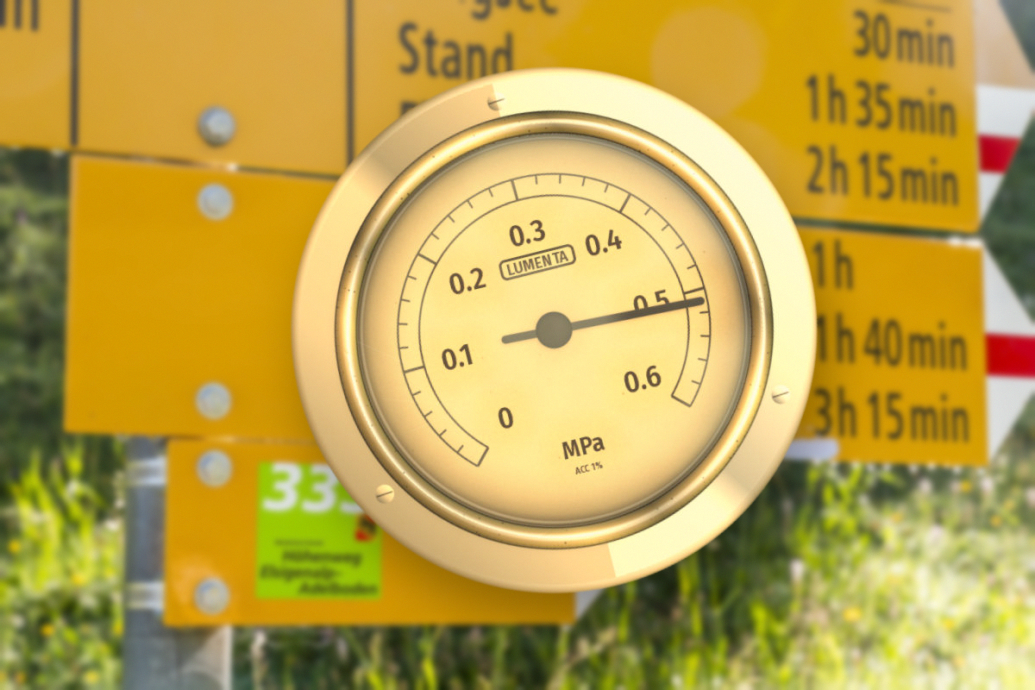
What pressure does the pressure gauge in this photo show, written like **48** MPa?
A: **0.51** MPa
